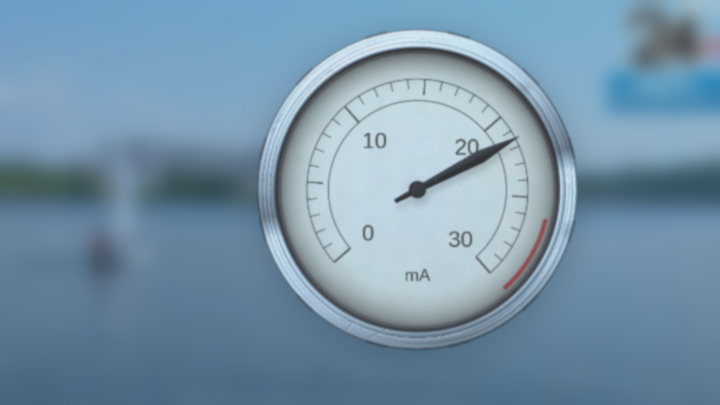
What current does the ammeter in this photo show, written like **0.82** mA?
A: **21.5** mA
